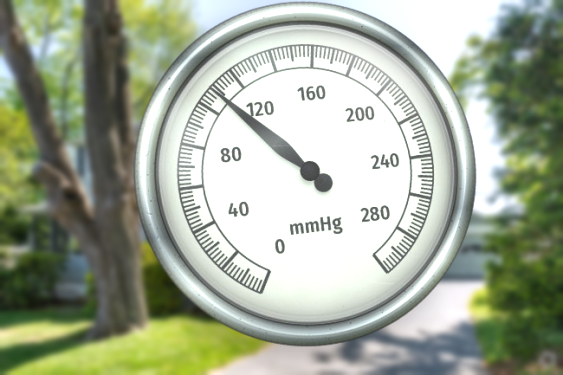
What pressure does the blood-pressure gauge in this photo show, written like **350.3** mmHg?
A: **108** mmHg
